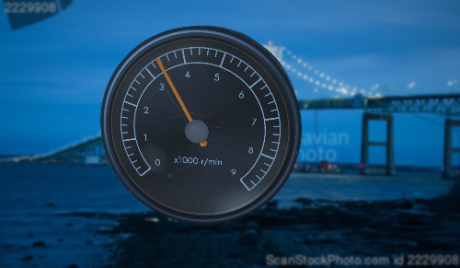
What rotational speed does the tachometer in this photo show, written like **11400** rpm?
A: **3400** rpm
